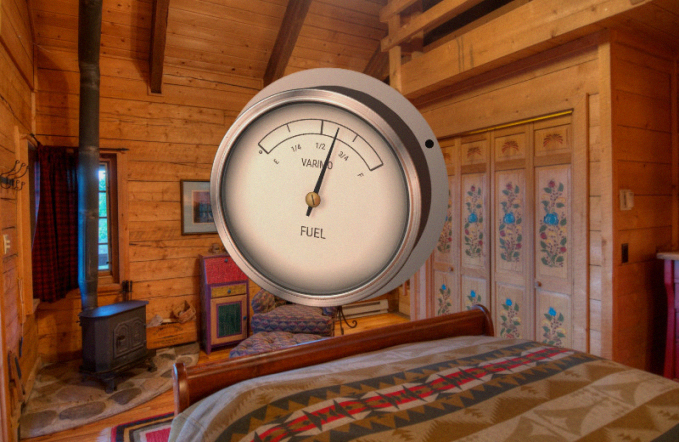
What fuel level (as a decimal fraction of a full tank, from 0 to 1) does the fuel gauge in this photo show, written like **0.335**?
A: **0.625**
